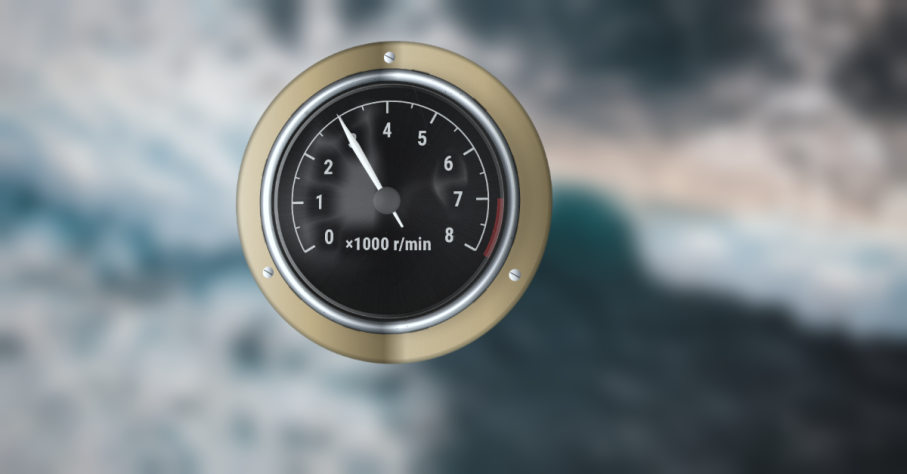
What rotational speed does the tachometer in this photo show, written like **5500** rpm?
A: **3000** rpm
